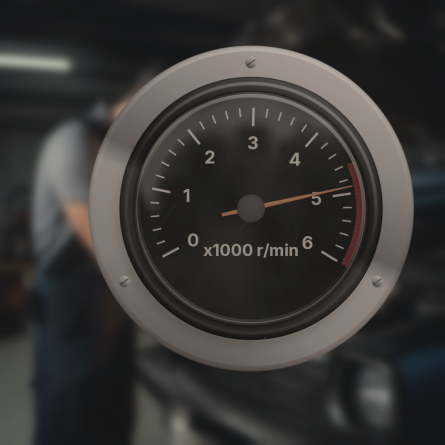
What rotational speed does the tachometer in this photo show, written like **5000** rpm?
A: **4900** rpm
